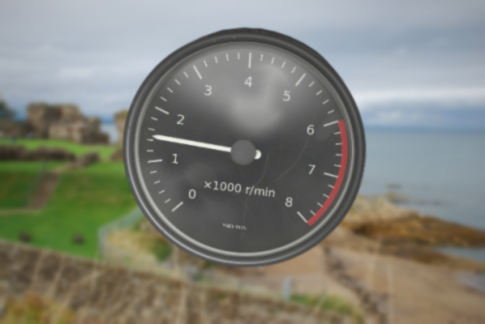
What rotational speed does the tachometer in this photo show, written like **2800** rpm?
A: **1500** rpm
